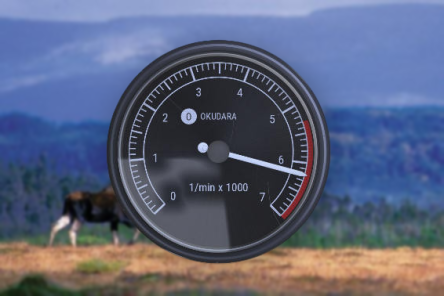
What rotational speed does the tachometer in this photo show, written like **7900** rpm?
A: **6200** rpm
